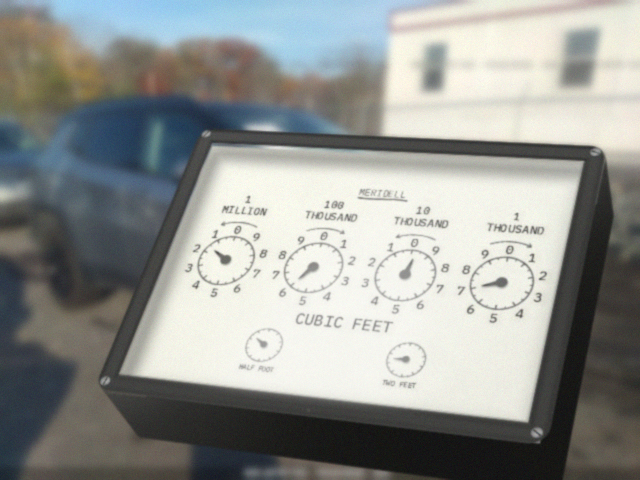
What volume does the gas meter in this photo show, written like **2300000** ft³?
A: **159700** ft³
